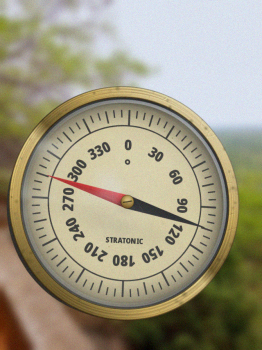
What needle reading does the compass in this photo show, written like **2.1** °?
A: **285** °
